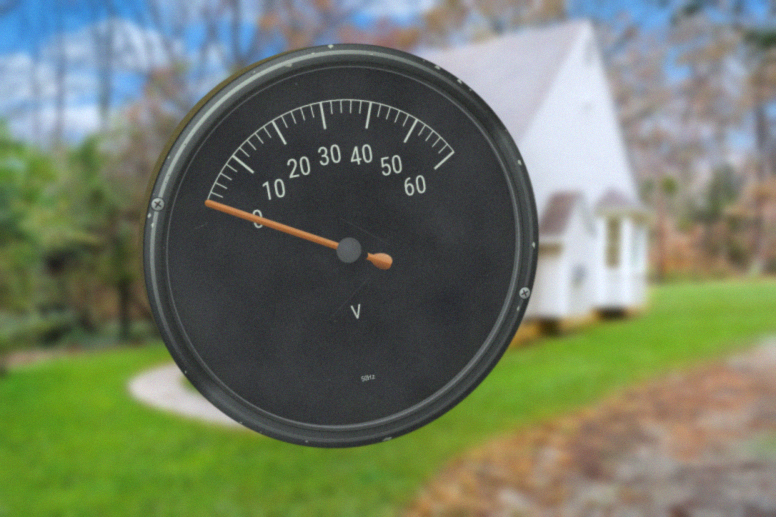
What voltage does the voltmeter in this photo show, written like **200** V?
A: **0** V
